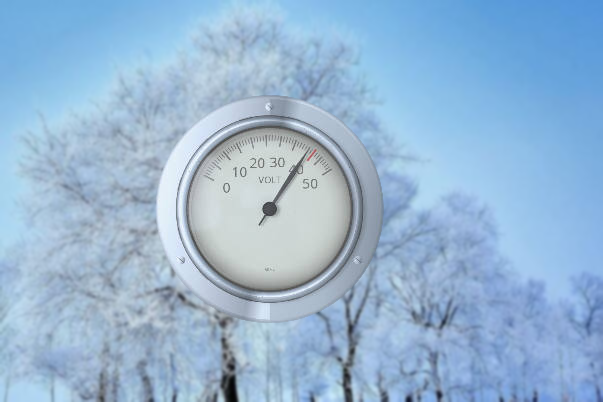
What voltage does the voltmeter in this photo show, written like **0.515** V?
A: **40** V
